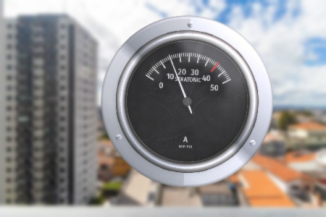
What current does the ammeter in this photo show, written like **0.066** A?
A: **15** A
